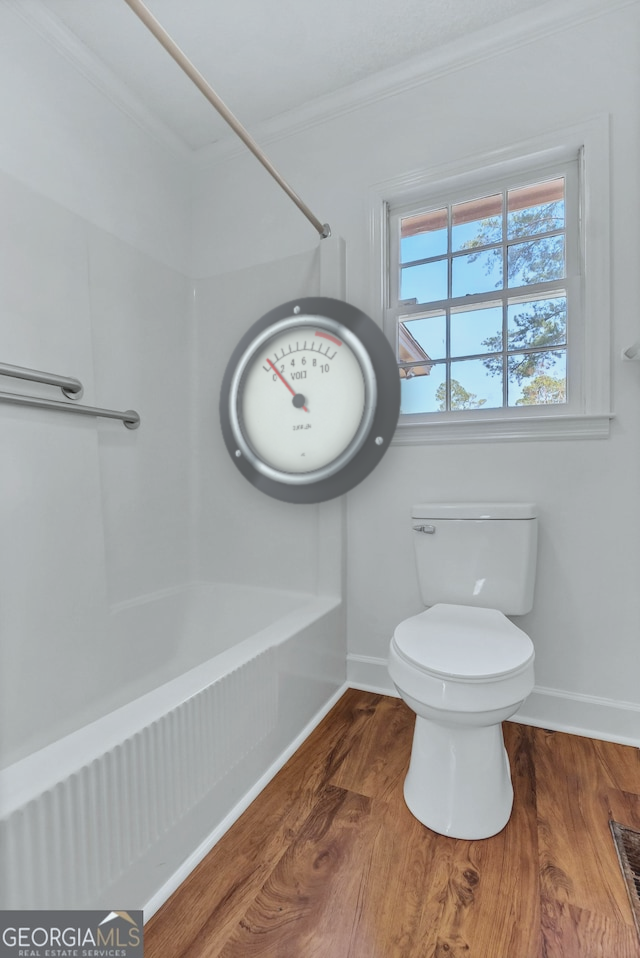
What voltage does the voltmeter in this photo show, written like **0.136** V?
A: **1** V
